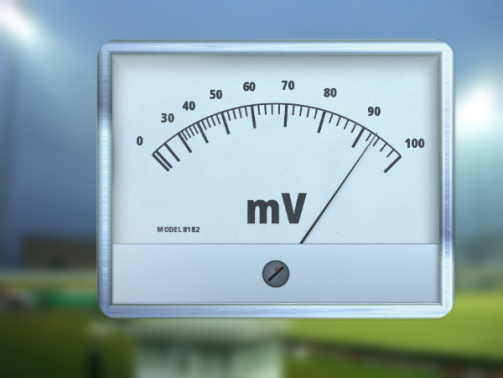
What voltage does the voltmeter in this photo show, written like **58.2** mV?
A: **93** mV
